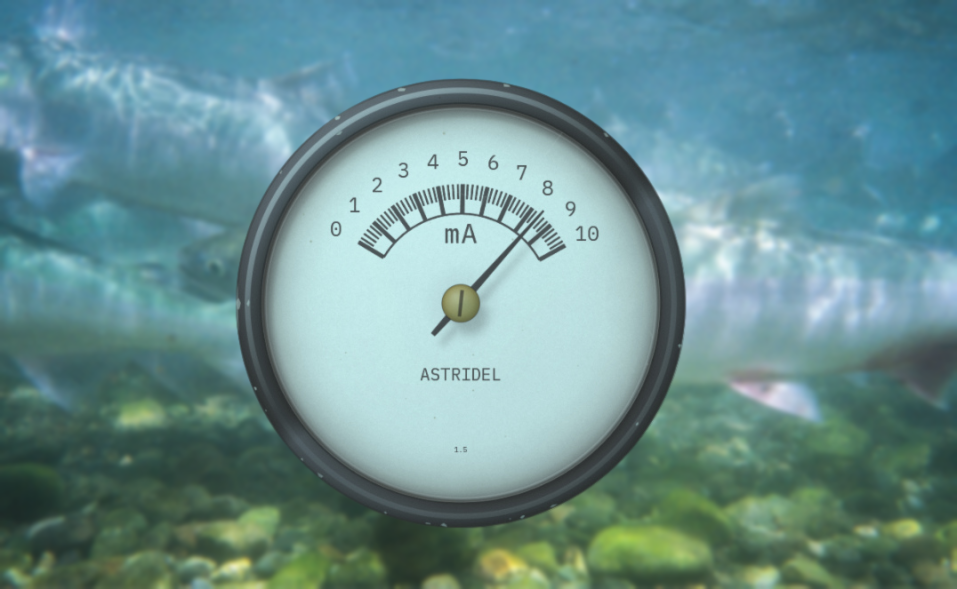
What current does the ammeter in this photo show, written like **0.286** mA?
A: **8.4** mA
